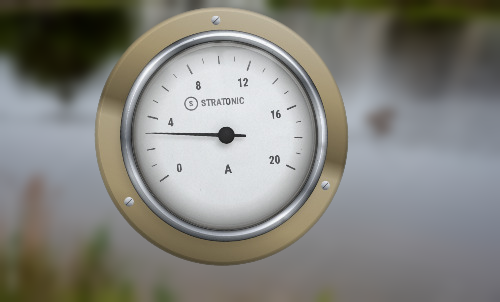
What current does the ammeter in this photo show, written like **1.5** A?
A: **3** A
